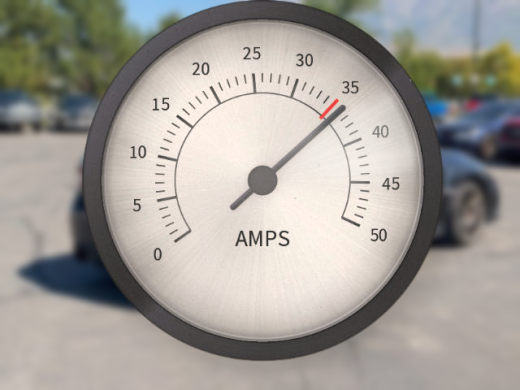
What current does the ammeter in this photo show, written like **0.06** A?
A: **36** A
